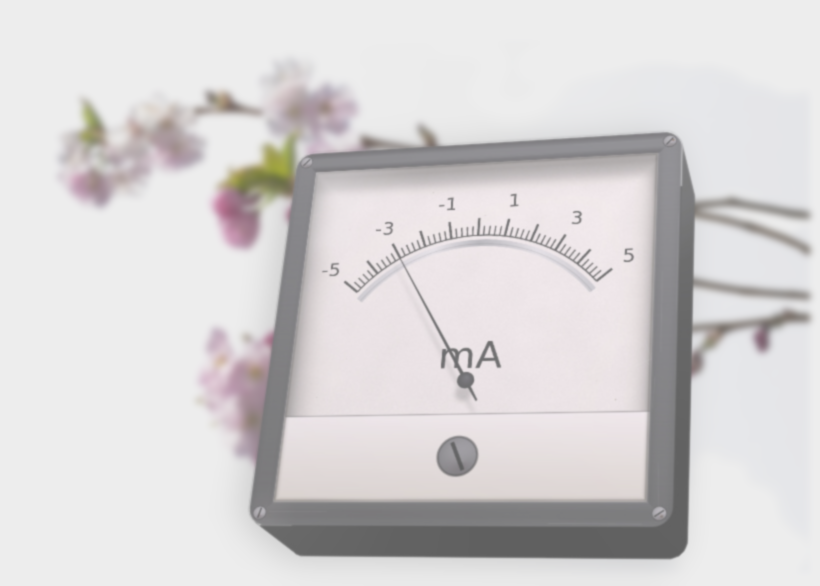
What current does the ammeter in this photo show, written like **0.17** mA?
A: **-3** mA
